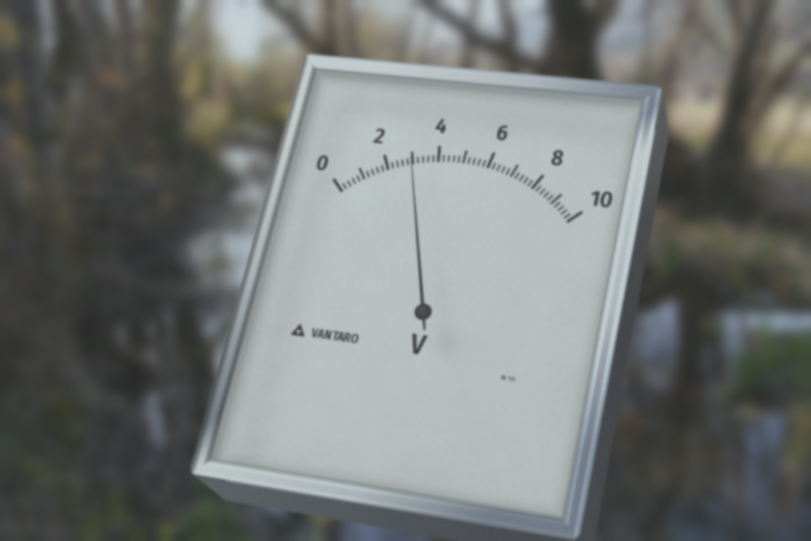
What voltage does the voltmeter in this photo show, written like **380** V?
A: **3** V
